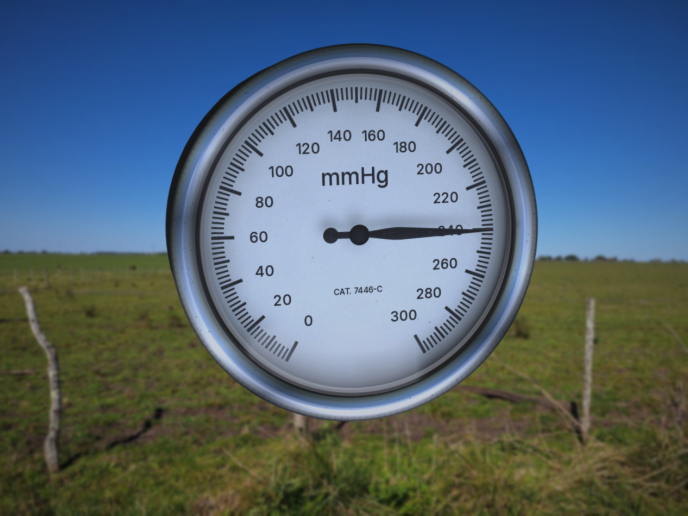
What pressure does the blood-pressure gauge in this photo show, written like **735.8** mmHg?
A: **240** mmHg
